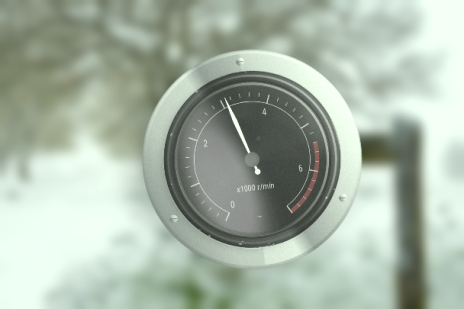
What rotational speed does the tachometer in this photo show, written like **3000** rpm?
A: **3100** rpm
